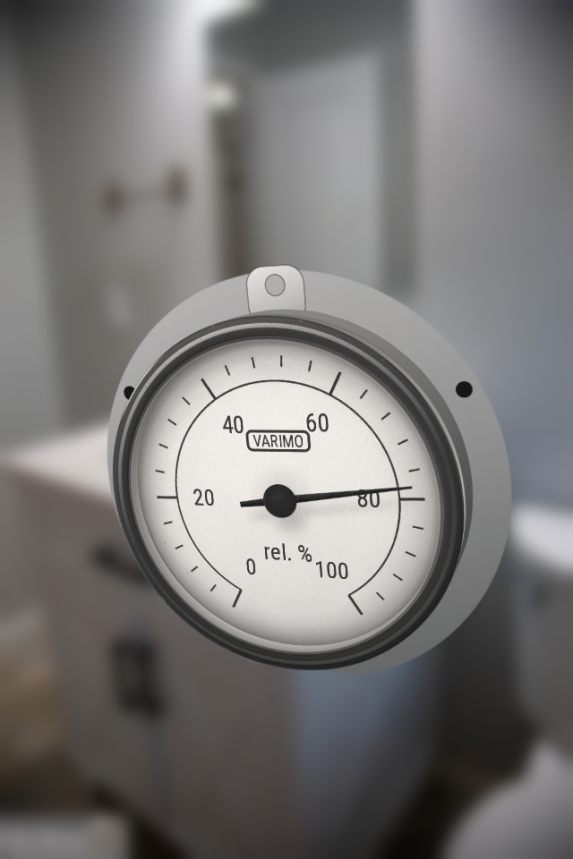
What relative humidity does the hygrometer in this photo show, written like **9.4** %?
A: **78** %
